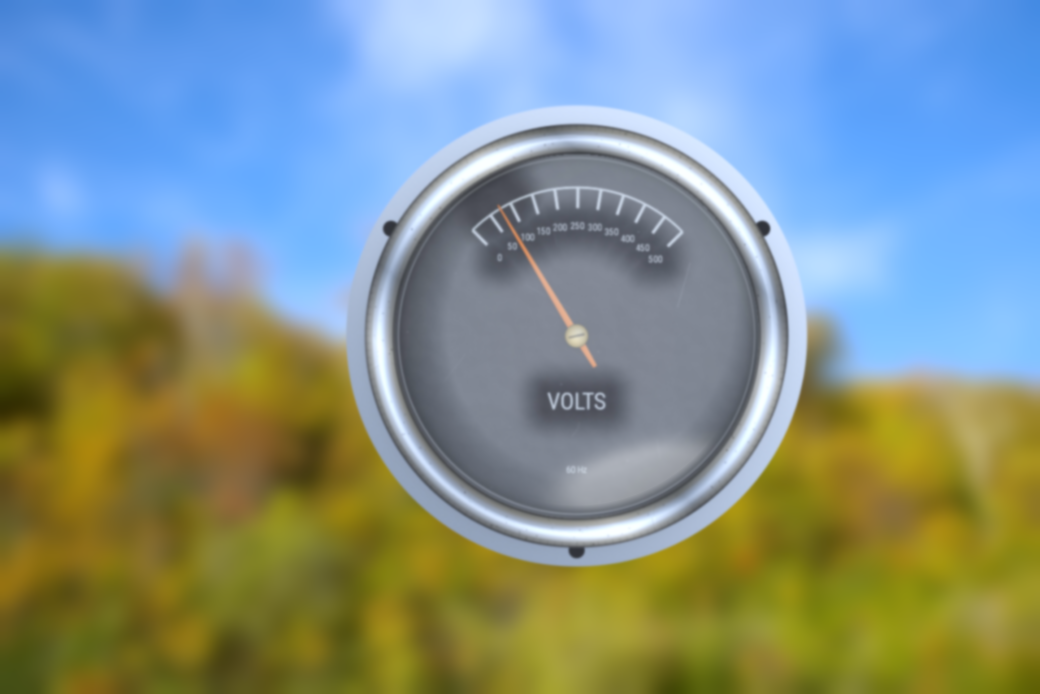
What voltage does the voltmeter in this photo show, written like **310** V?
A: **75** V
